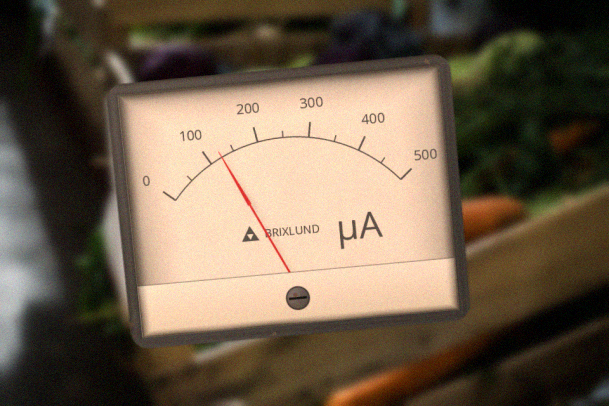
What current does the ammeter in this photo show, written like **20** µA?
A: **125** µA
